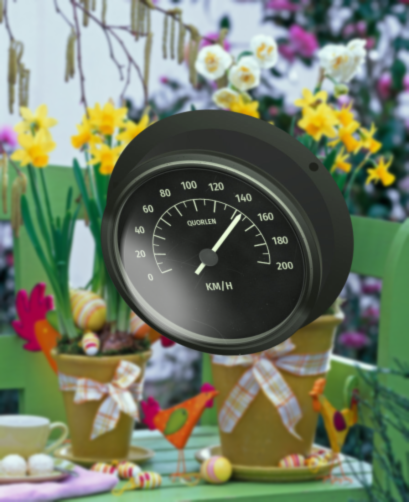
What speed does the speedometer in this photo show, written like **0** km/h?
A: **145** km/h
